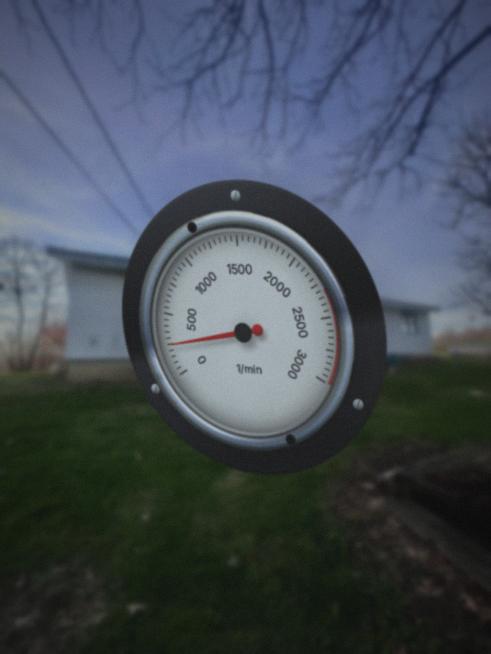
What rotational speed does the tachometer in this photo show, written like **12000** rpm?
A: **250** rpm
